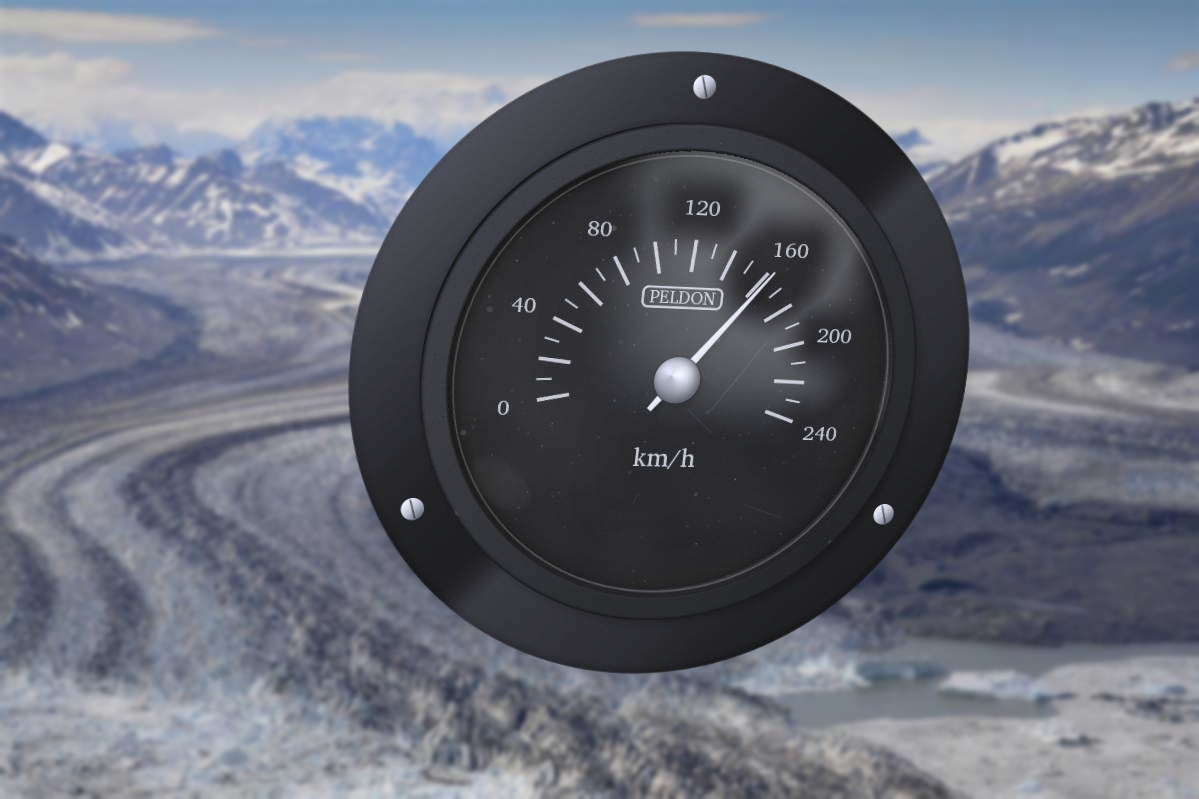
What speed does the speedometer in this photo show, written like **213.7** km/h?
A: **160** km/h
